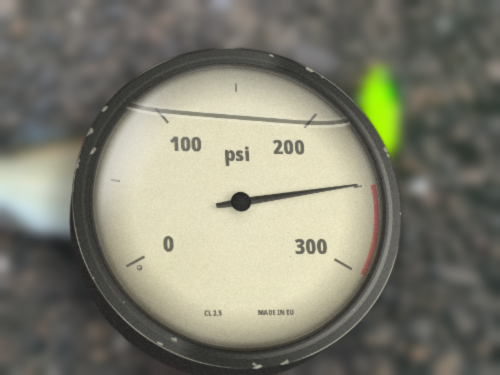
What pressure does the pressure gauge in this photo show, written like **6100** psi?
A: **250** psi
